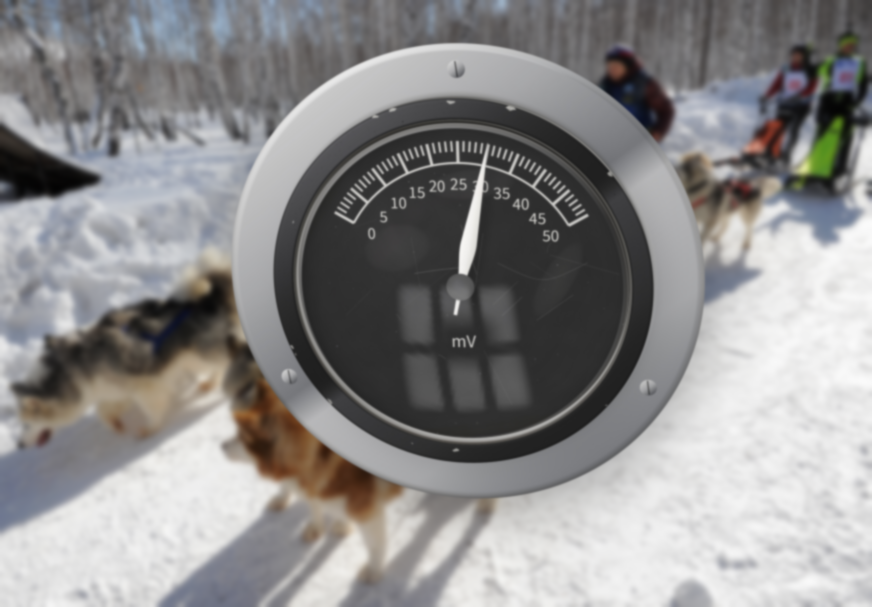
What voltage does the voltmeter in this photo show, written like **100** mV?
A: **30** mV
